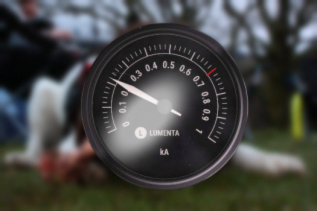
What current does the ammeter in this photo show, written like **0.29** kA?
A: **0.22** kA
